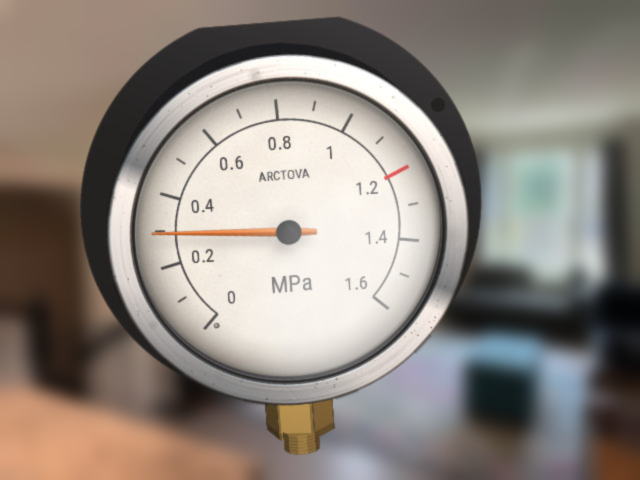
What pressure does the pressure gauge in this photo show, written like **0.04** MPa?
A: **0.3** MPa
